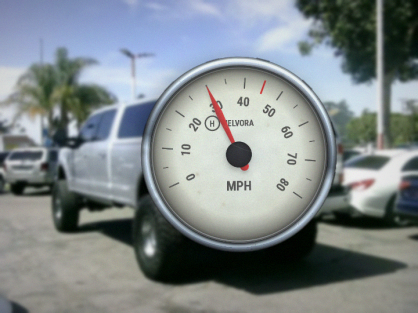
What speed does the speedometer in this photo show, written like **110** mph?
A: **30** mph
